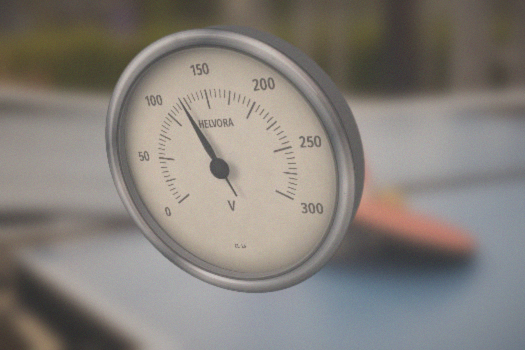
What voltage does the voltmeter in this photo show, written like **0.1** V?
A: **125** V
